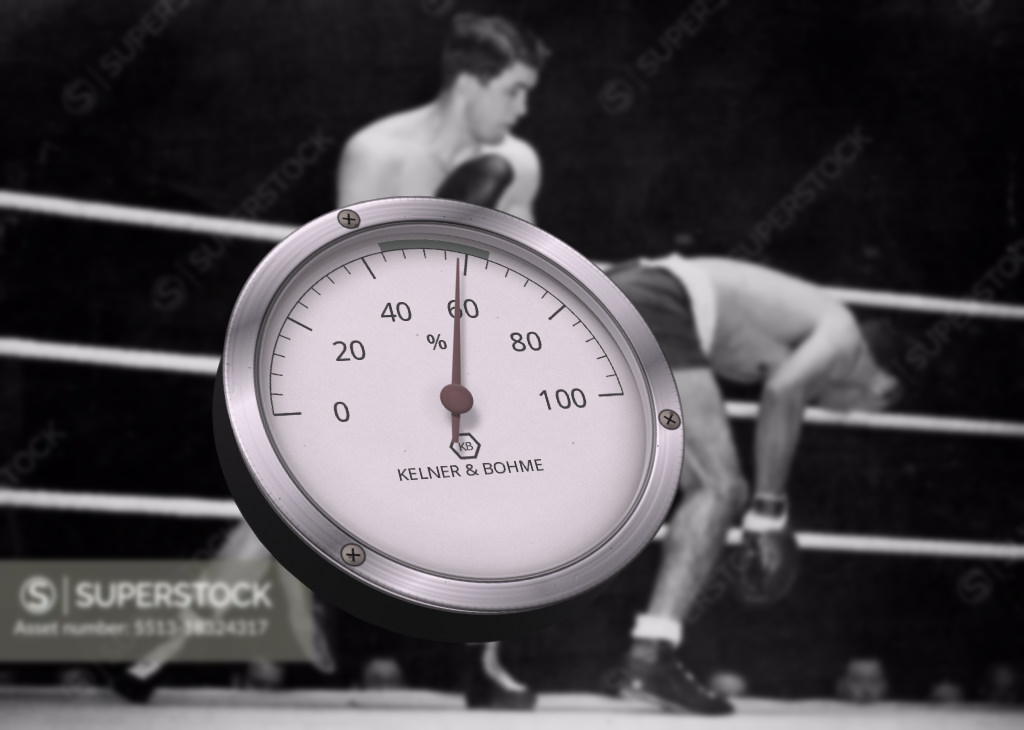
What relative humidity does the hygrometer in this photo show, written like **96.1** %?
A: **58** %
